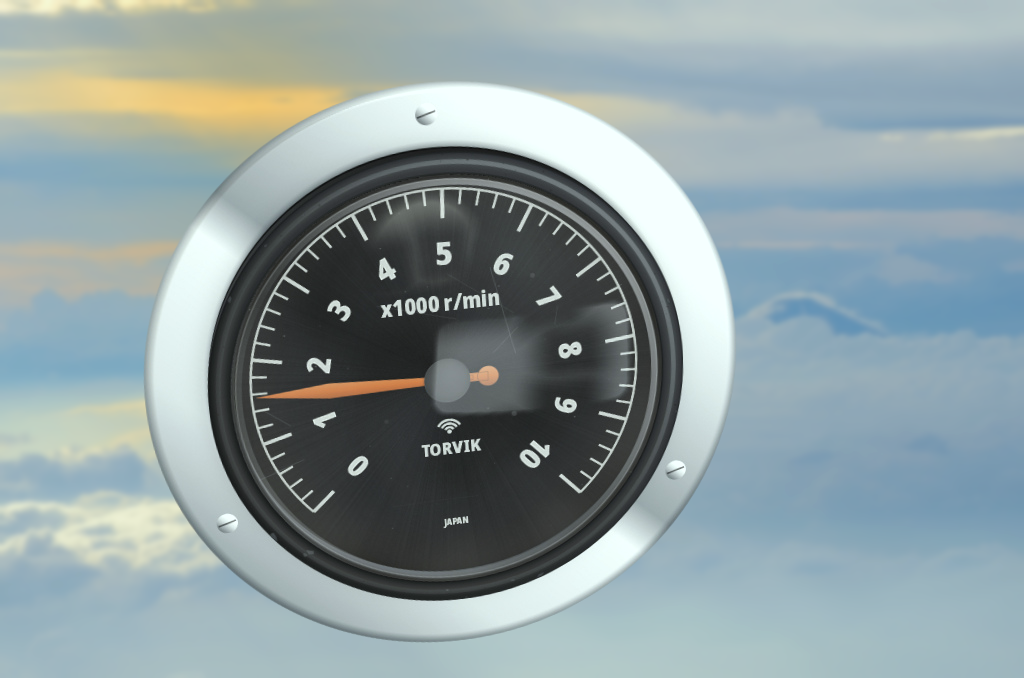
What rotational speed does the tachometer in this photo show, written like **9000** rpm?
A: **1600** rpm
